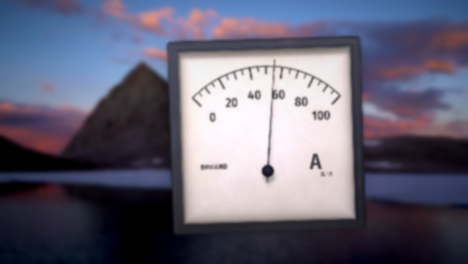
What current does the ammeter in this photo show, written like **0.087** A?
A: **55** A
